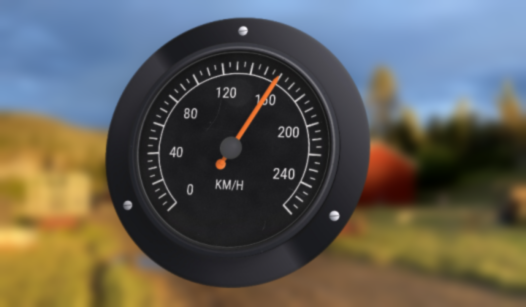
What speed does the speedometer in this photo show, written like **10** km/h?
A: **160** km/h
